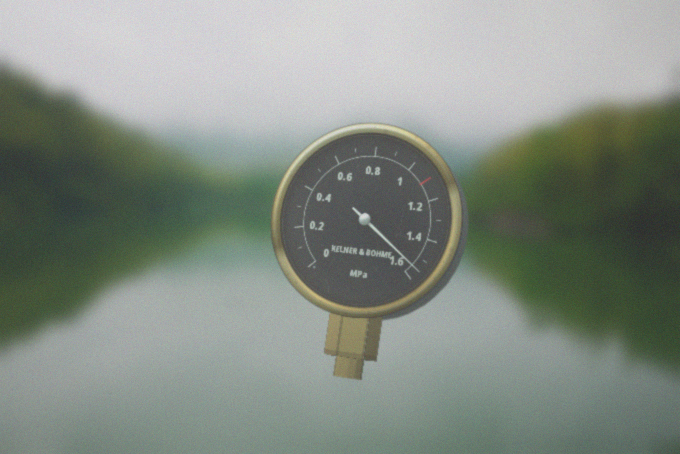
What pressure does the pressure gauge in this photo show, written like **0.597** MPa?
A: **1.55** MPa
